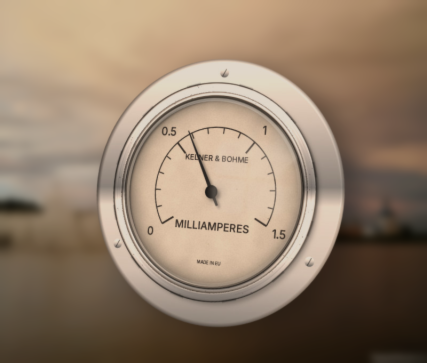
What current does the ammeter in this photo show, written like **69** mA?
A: **0.6** mA
